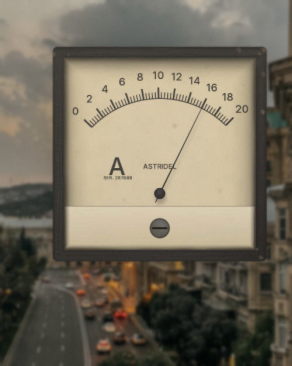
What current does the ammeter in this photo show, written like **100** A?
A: **16** A
